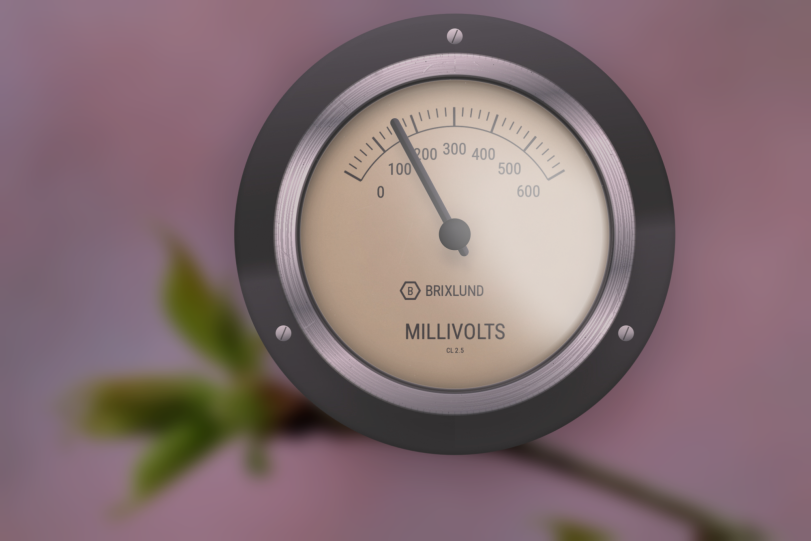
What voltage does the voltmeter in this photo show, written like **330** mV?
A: **160** mV
